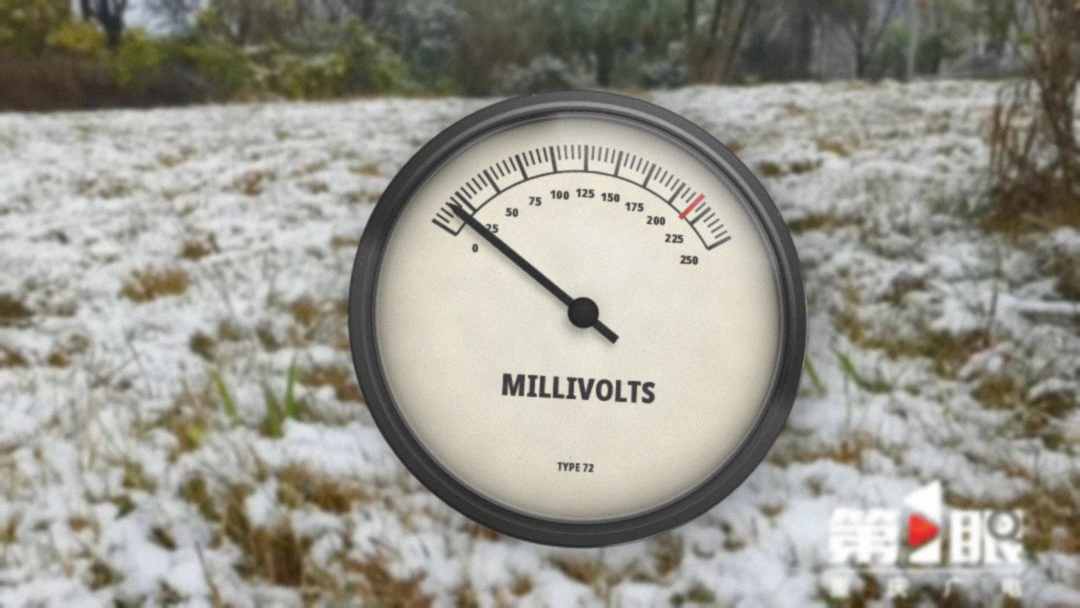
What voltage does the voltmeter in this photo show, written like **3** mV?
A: **15** mV
